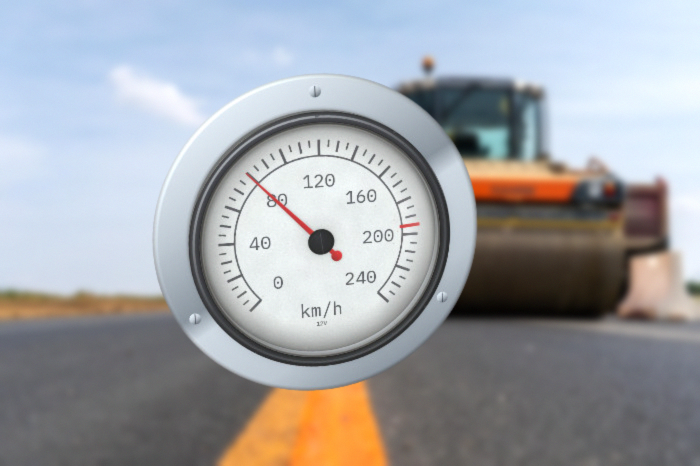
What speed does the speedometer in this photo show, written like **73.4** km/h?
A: **80** km/h
